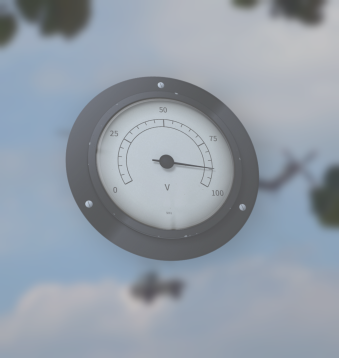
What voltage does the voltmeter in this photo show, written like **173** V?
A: **90** V
